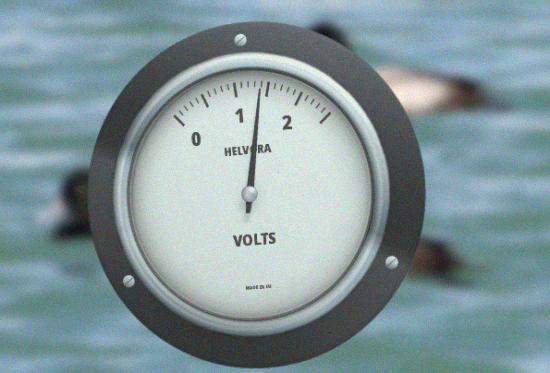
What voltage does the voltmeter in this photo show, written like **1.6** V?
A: **1.4** V
